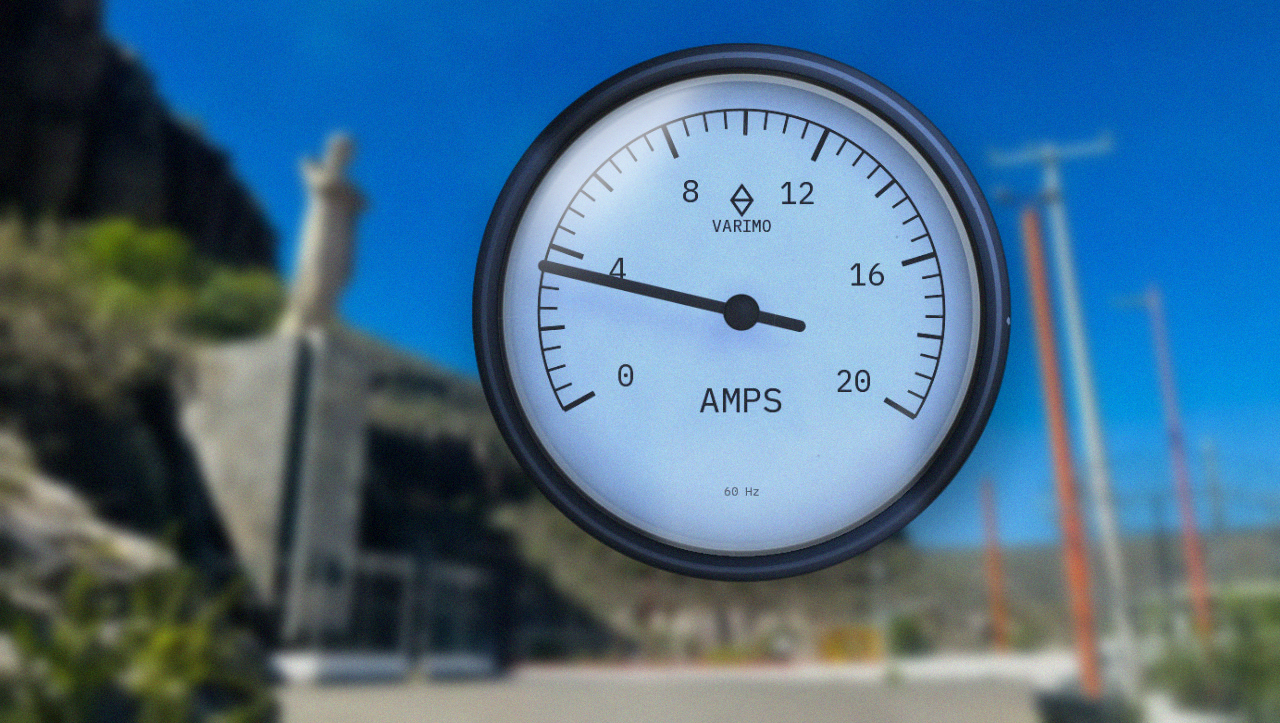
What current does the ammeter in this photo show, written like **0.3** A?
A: **3.5** A
